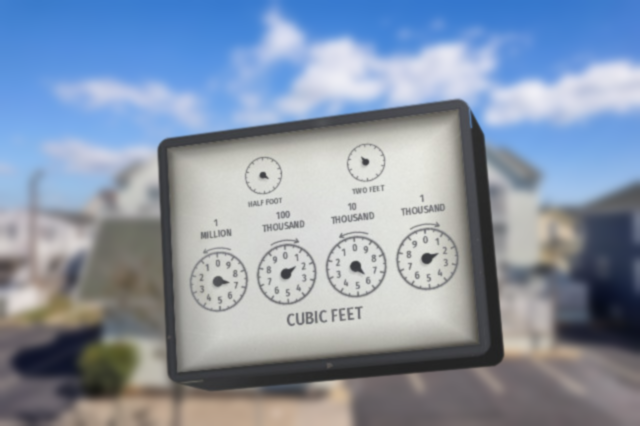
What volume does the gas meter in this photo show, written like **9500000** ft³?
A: **716200** ft³
